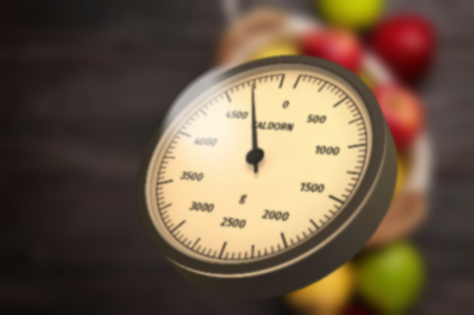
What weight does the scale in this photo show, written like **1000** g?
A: **4750** g
